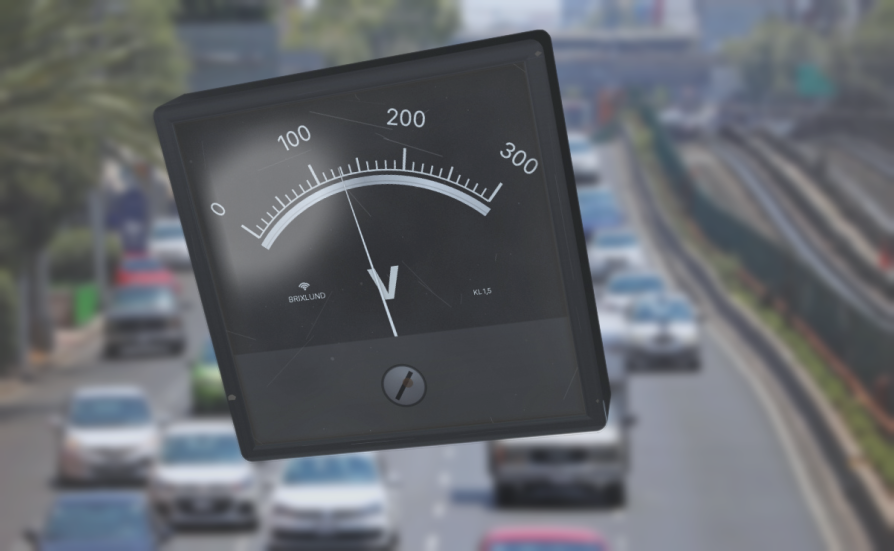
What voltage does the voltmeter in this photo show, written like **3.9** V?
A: **130** V
